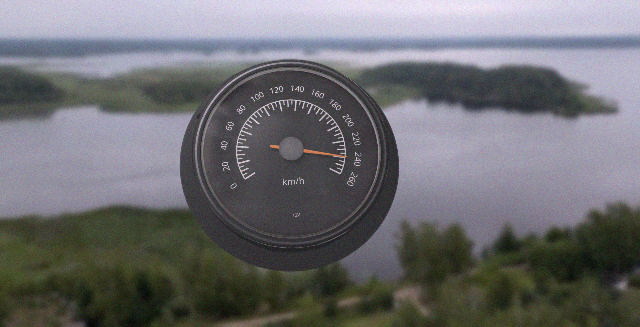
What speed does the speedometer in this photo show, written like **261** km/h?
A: **240** km/h
